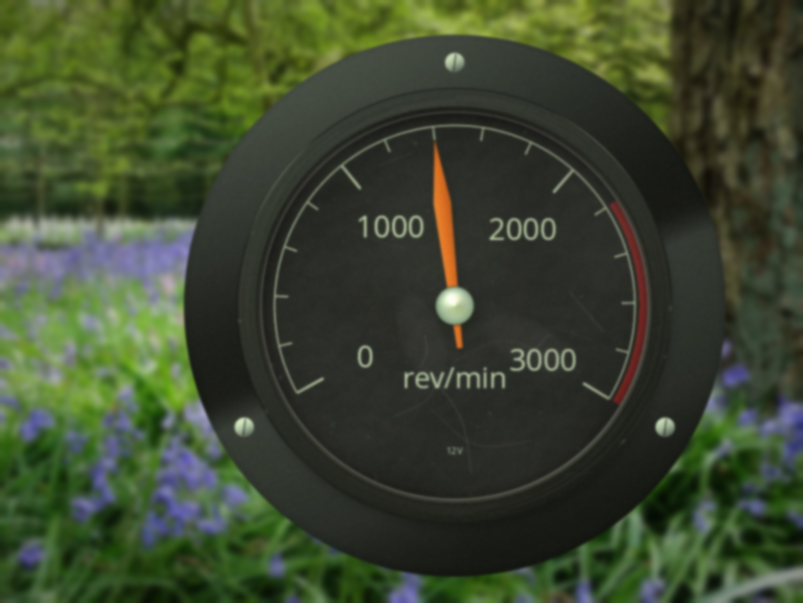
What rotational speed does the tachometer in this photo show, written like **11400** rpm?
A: **1400** rpm
